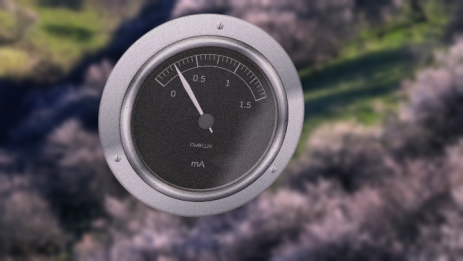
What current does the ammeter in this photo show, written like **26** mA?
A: **0.25** mA
